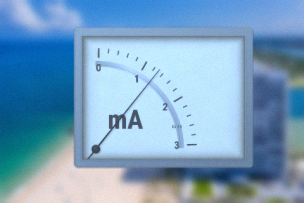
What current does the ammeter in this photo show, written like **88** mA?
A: **1.3** mA
